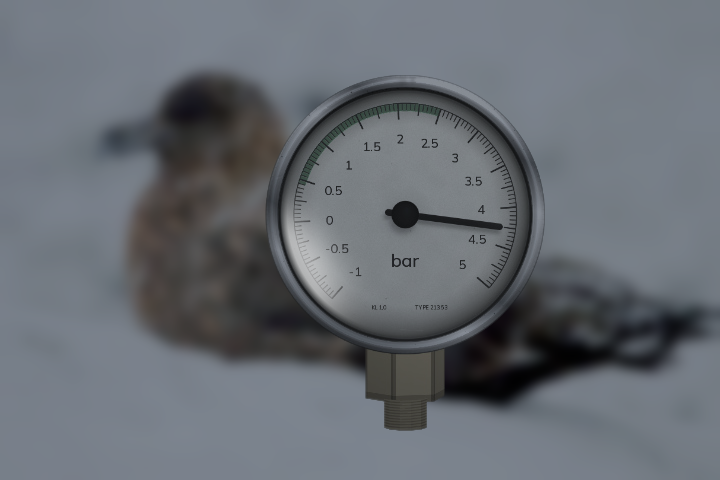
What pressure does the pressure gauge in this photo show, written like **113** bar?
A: **4.25** bar
